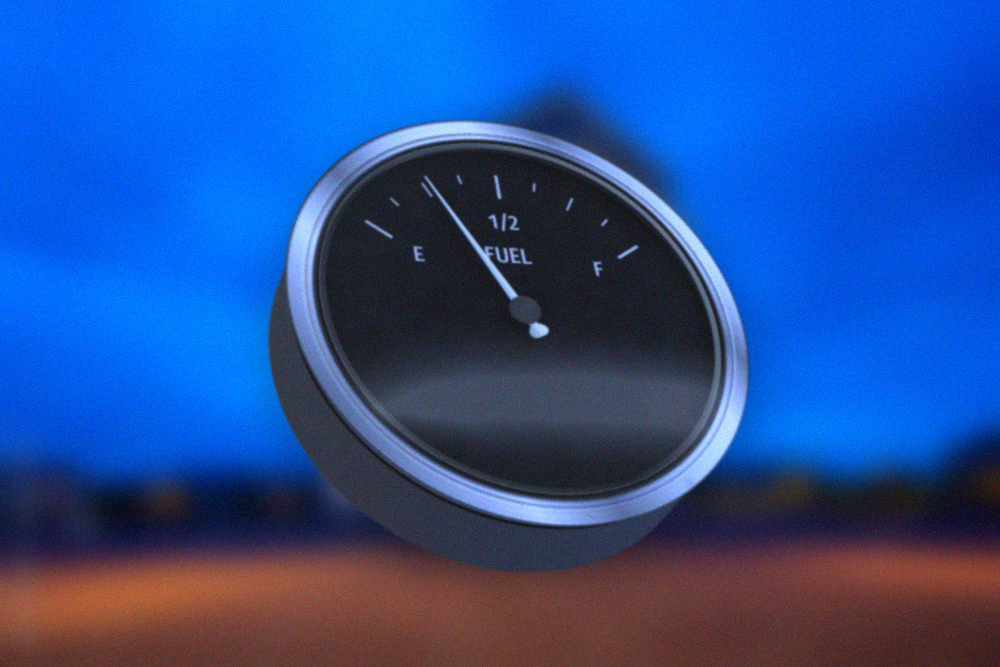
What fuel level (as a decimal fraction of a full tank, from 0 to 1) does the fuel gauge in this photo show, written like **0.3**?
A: **0.25**
